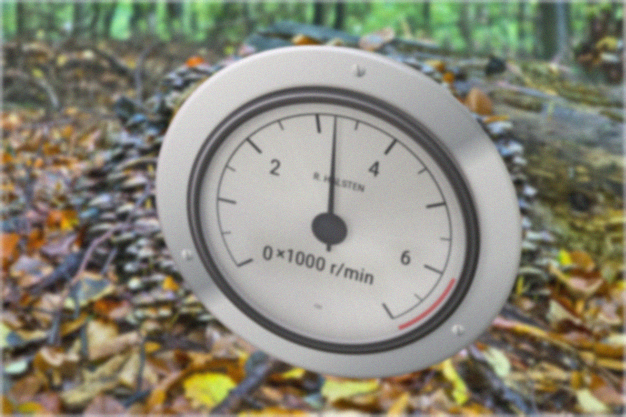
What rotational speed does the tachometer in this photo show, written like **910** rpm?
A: **3250** rpm
